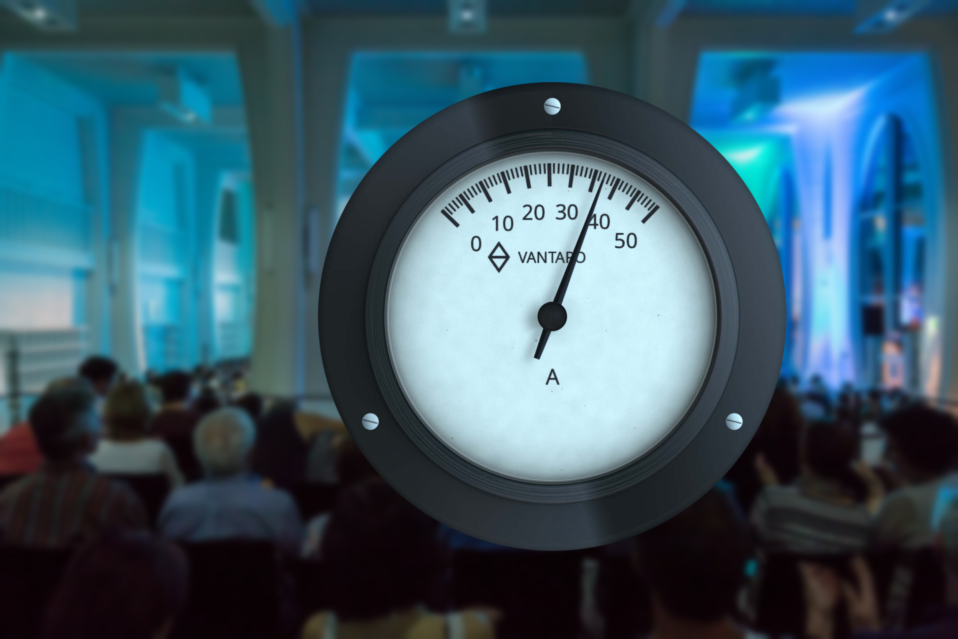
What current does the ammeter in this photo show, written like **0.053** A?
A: **37** A
